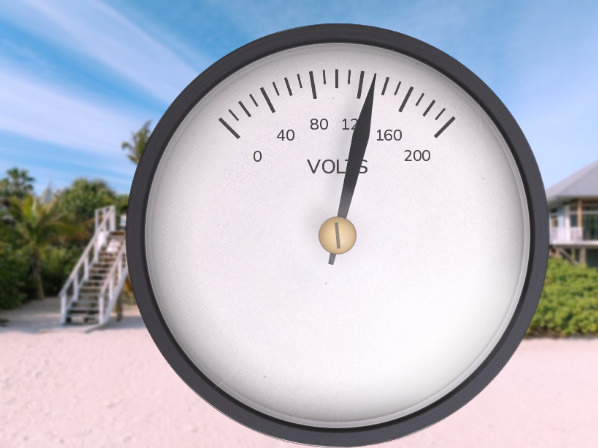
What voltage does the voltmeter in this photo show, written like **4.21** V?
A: **130** V
